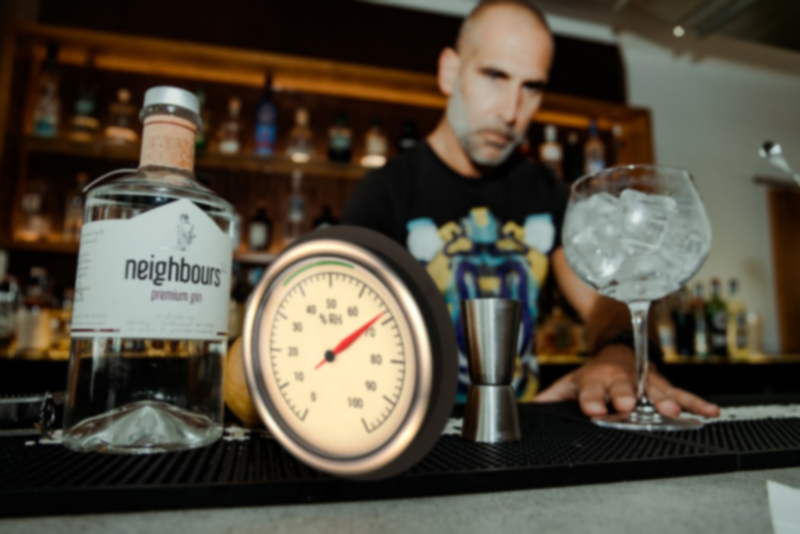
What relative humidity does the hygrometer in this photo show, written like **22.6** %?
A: **68** %
